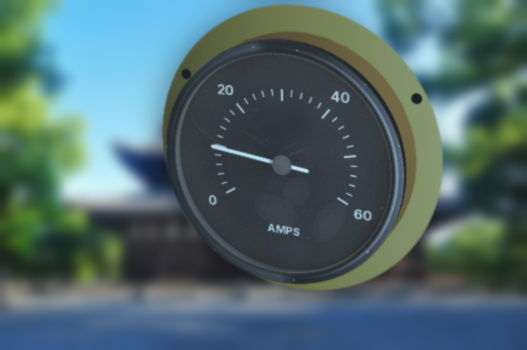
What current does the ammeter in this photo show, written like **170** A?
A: **10** A
